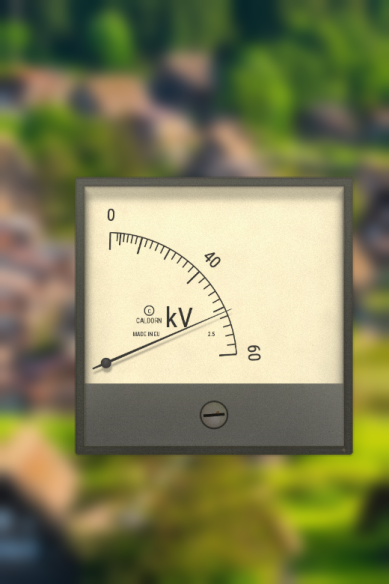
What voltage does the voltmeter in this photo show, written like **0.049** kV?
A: **51** kV
